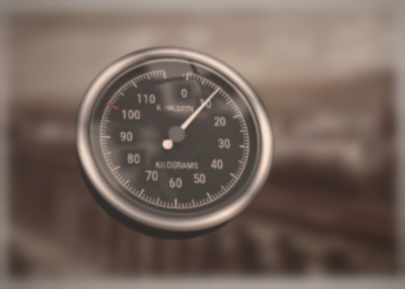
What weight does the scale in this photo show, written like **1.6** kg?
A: **10** kg
